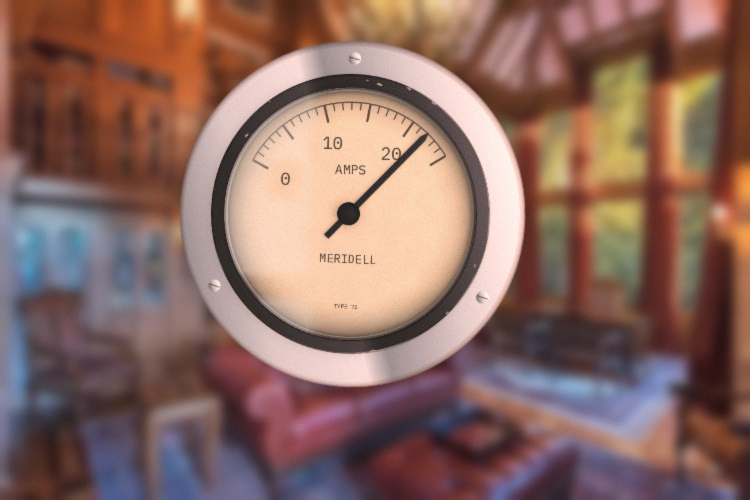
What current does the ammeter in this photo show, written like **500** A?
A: **22** A
